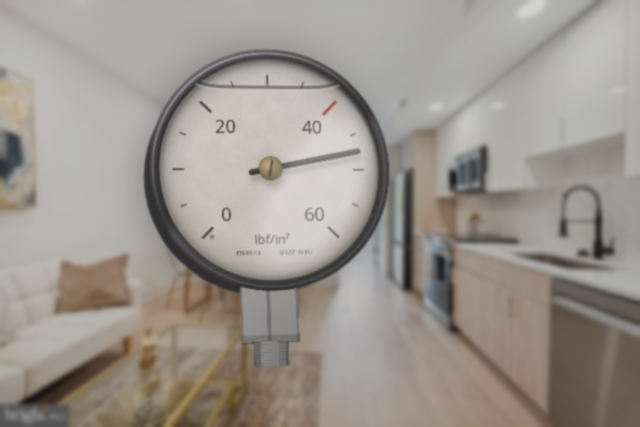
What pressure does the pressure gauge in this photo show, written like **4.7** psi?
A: **47.5** psi
